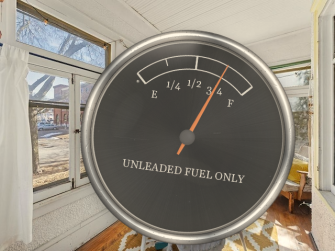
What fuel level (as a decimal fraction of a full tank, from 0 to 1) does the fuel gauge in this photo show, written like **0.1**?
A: **0.75**
